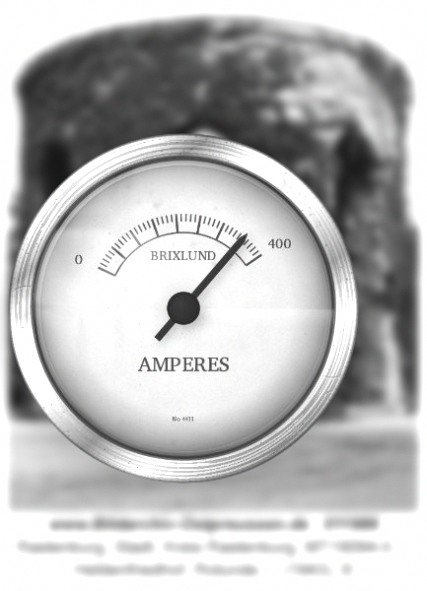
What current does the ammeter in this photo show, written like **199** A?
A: **350** A
